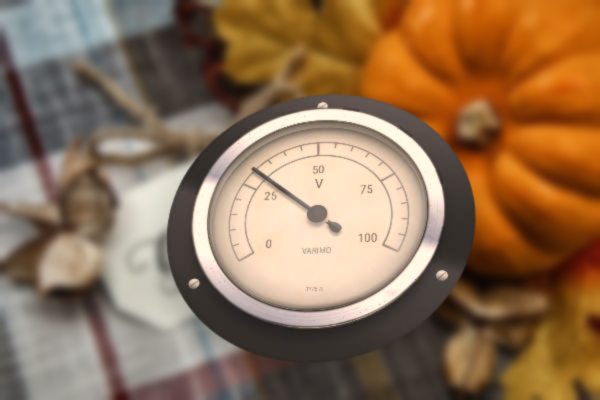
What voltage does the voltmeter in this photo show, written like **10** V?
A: **30** V
